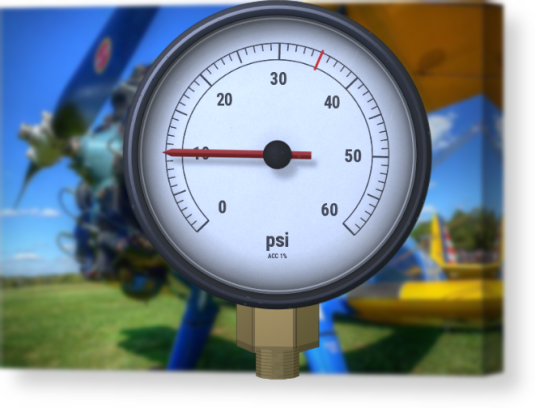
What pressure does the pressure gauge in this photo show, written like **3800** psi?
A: **10** psi
